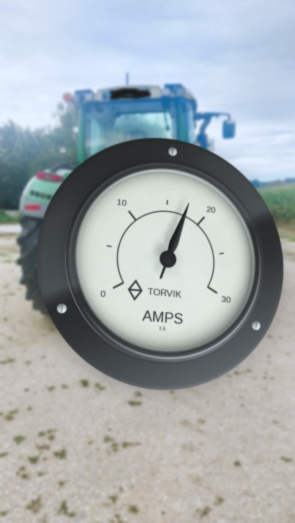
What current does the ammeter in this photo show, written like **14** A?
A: **17.5** A
